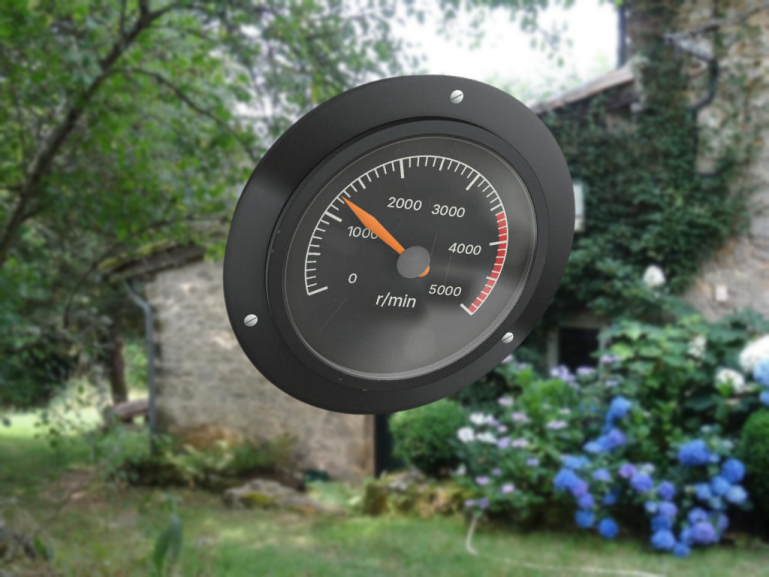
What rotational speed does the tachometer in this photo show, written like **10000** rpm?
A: **1250** rpm
